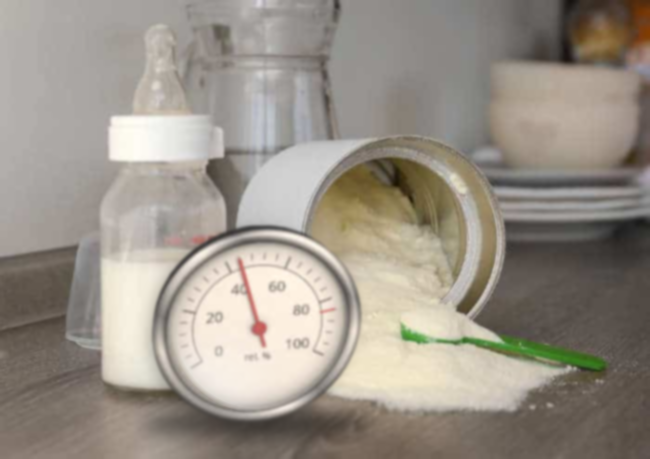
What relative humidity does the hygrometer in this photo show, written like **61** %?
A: **44** %
